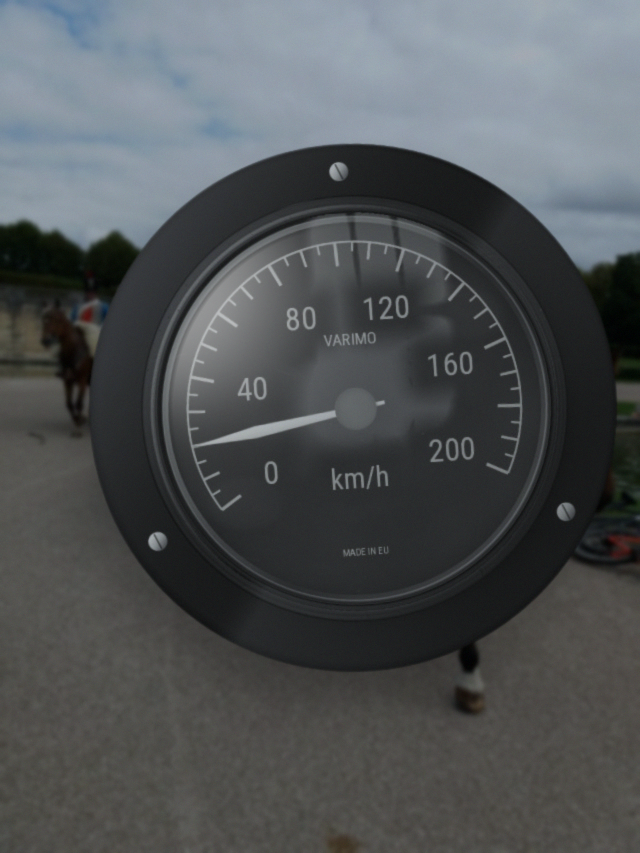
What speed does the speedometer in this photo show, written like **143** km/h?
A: **20** km/h
